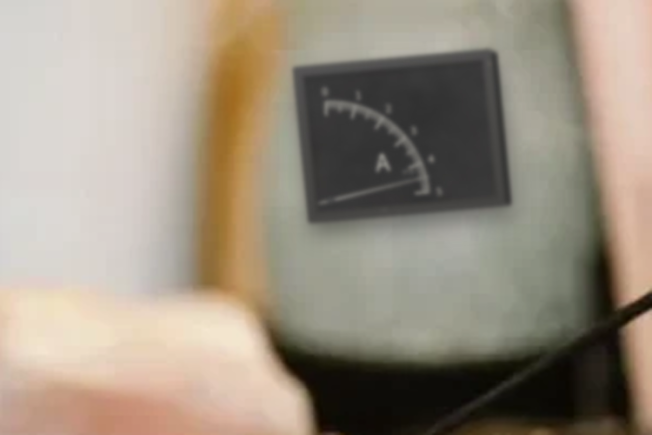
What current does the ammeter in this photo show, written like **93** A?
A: **4.5** A
